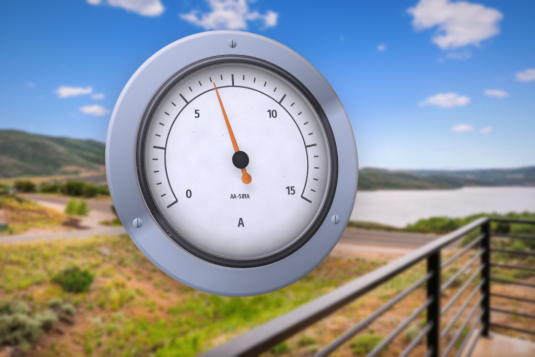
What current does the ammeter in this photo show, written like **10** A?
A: **6.5** A
